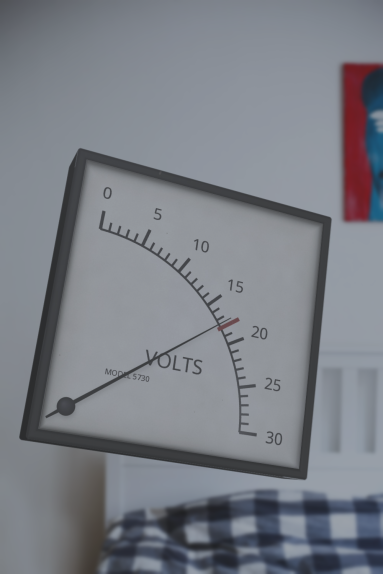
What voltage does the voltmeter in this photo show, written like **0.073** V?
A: **17.5** V
